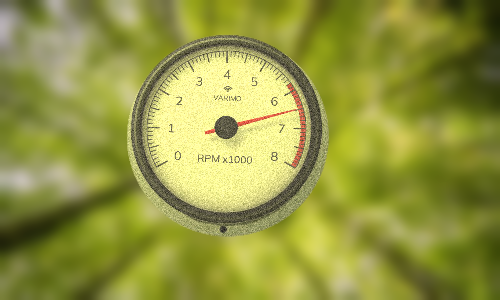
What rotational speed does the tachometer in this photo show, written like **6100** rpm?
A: **6500** rpm
